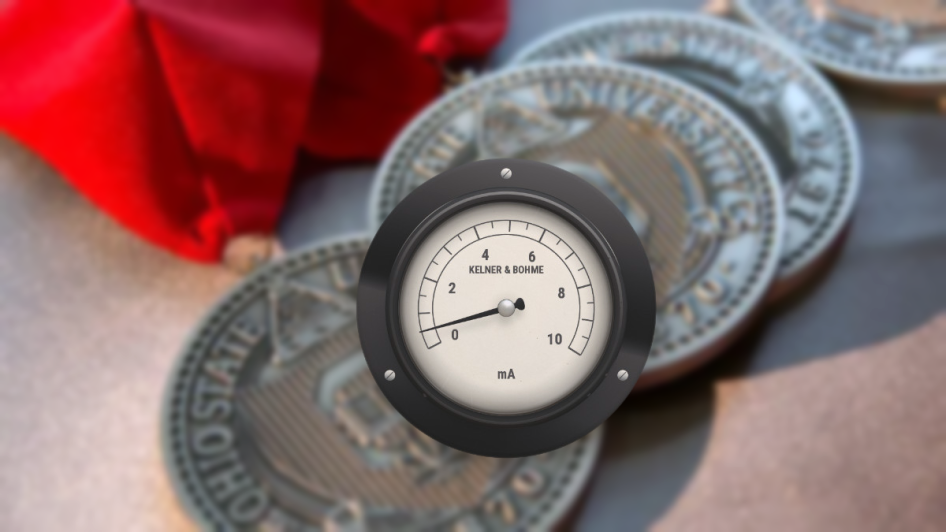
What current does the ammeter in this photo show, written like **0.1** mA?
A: **0.5** mA
